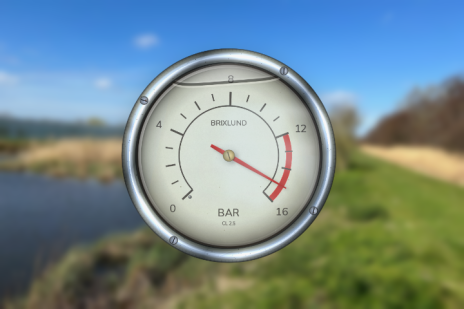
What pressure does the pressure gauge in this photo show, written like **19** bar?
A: **15** bar
